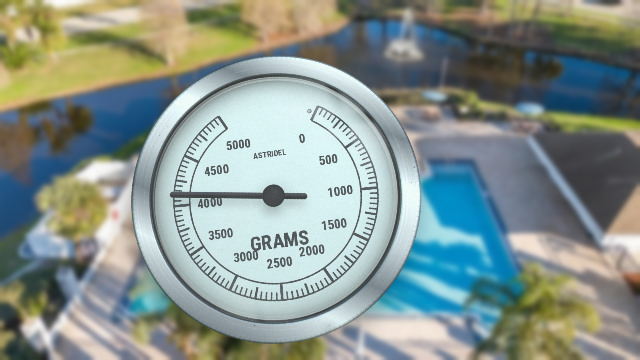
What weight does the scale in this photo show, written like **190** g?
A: **4100** g
